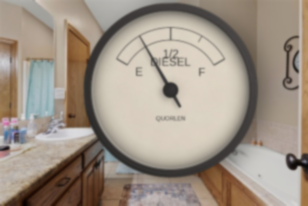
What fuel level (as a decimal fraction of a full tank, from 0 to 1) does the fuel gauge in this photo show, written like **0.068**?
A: **0.25**
